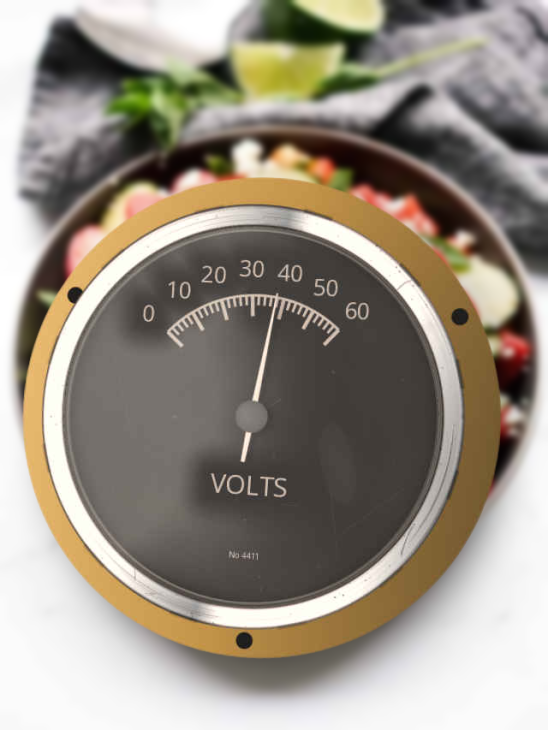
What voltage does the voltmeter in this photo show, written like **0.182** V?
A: **38** V
